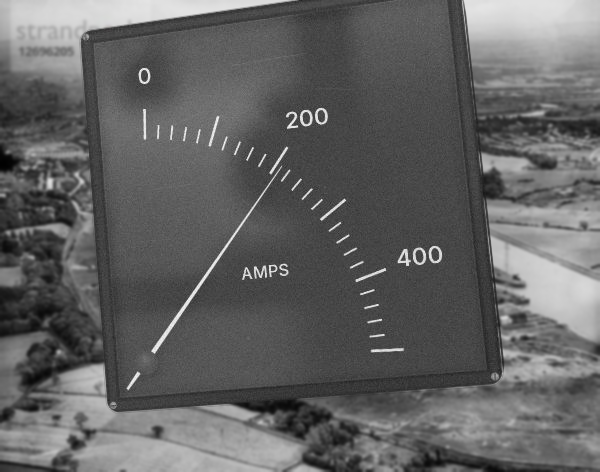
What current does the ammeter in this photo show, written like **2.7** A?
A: **210** A
